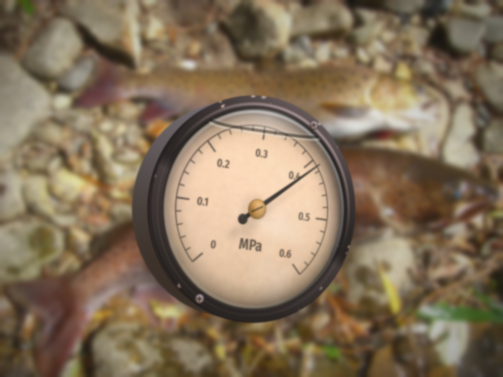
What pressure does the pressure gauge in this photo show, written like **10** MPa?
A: **0.41** MPa
